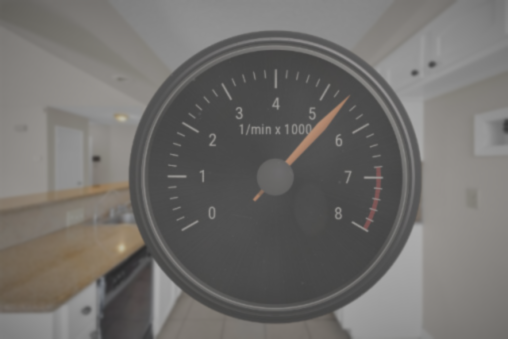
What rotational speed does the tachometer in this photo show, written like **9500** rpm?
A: **5400** rpm
